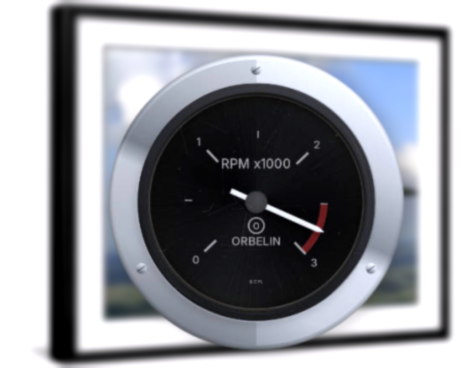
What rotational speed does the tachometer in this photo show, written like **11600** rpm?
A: **2750** rpm
